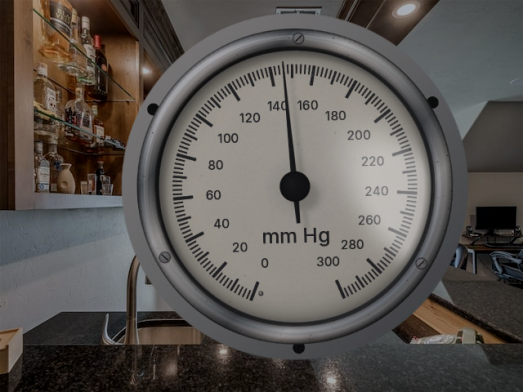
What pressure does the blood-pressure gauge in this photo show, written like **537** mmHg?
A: **146** mmHg
